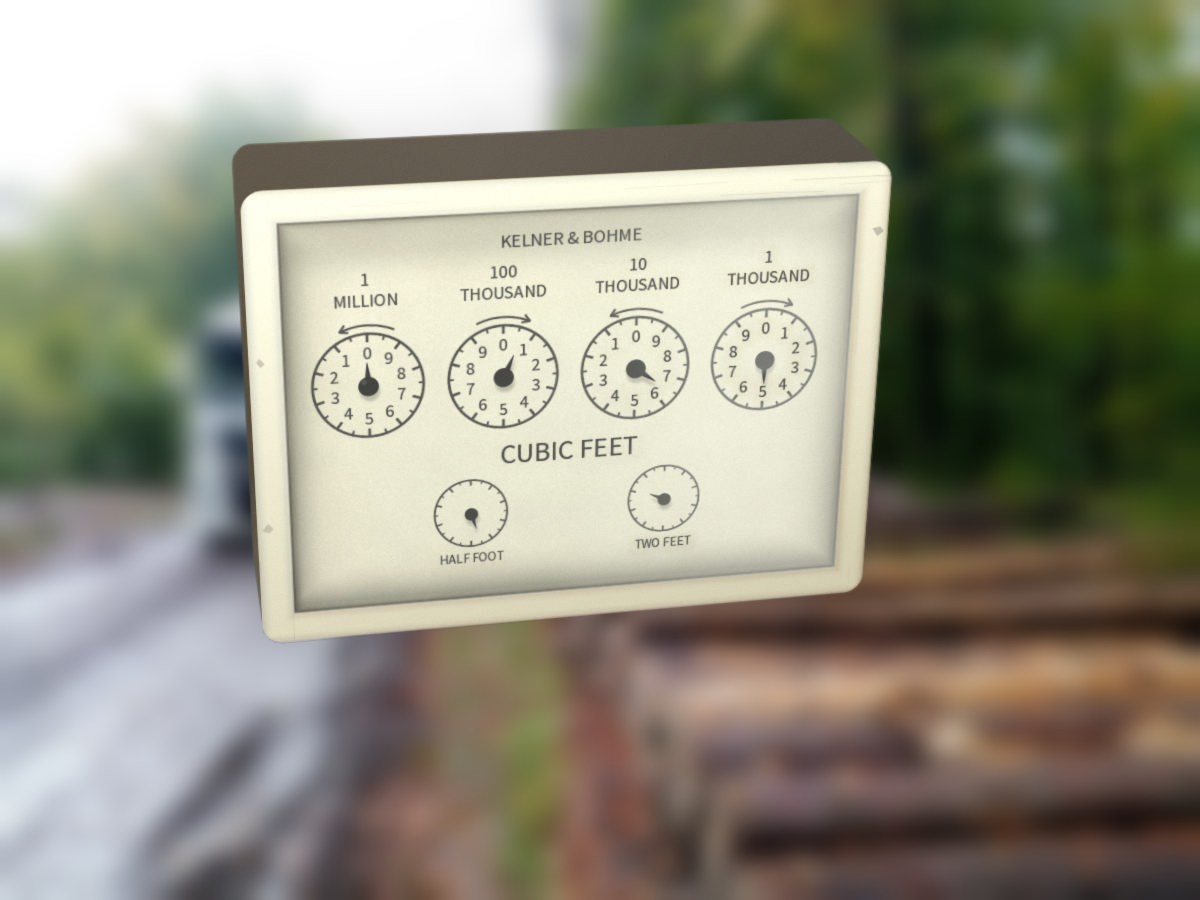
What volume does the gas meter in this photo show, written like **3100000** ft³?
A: **6500** ft³
